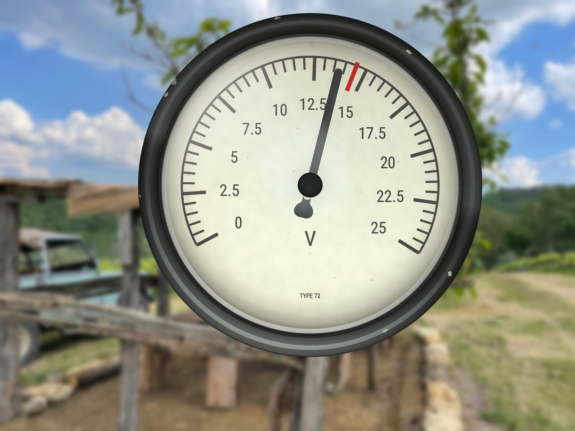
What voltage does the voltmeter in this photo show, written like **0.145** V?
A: **13.75** V
